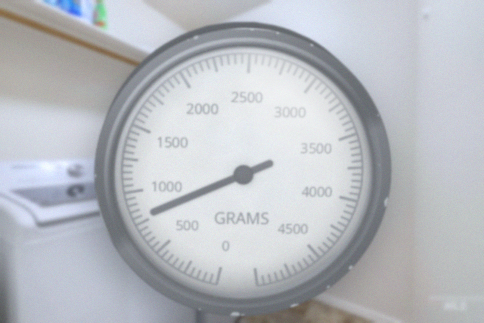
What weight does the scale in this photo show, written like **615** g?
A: **800** g
